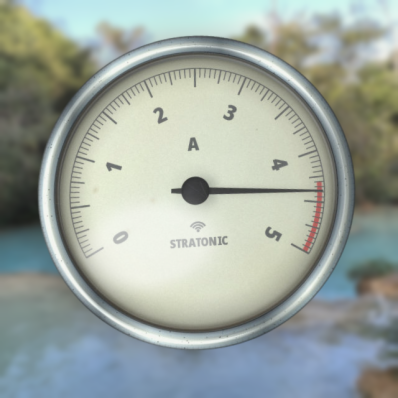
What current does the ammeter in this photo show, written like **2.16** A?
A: **4.4** A
